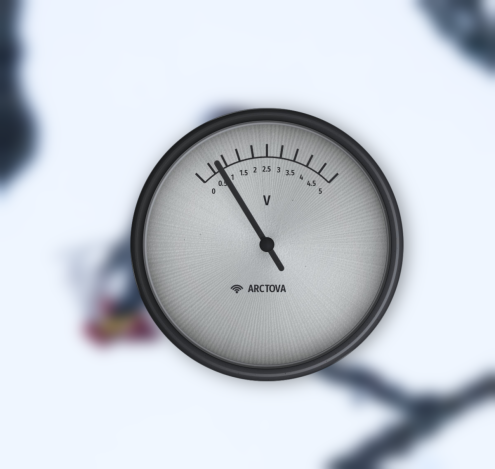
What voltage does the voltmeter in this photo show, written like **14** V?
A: **0.75** V
